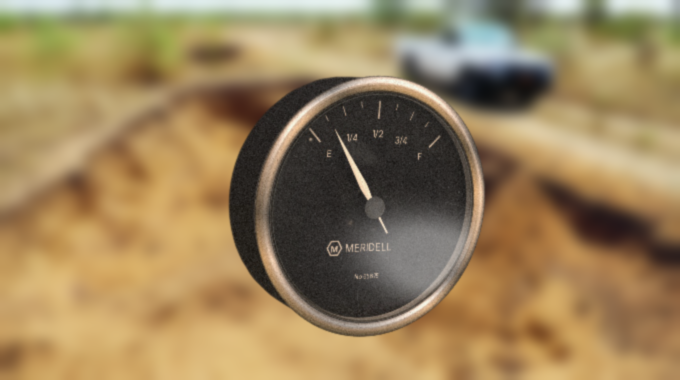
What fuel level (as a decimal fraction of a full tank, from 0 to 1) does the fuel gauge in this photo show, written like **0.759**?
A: **0.125**
